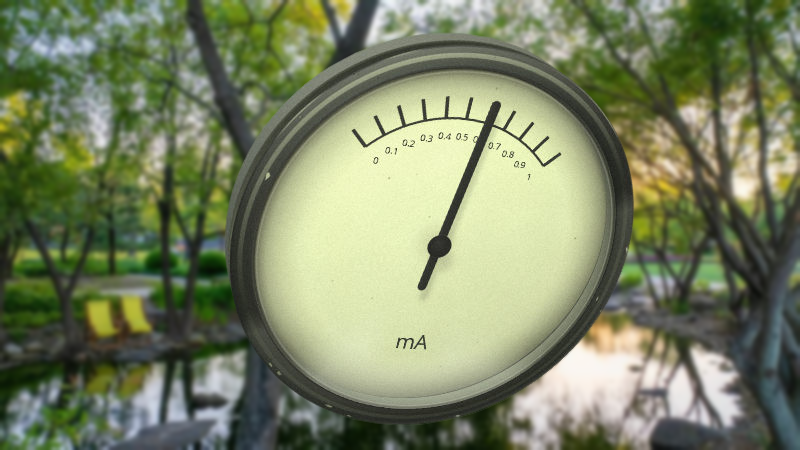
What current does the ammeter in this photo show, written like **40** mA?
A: **0.6** mA
